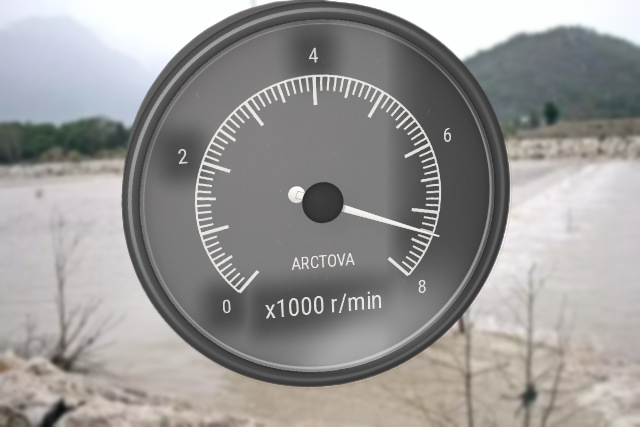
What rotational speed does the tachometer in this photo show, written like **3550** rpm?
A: **7300** rpm
